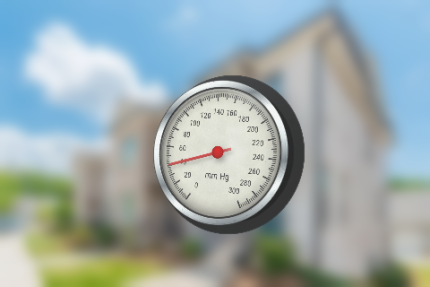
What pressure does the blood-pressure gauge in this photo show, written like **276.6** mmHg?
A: **40** mmHg
